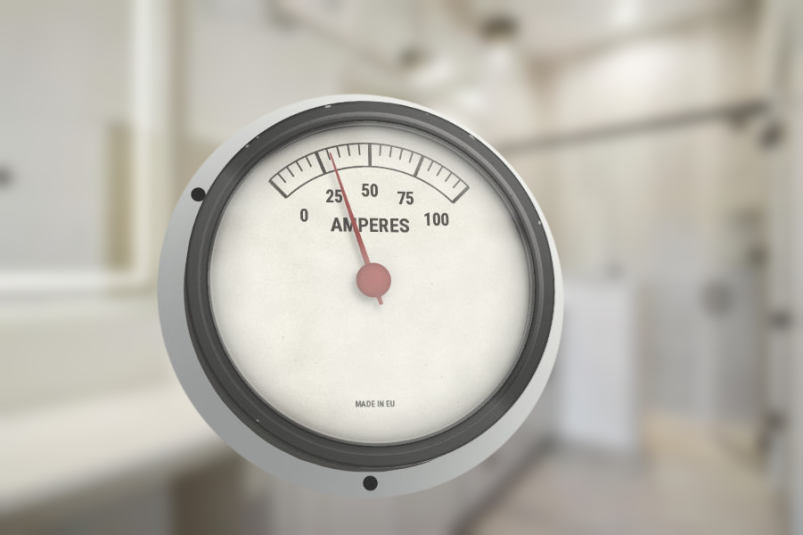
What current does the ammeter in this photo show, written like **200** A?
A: **30** A
